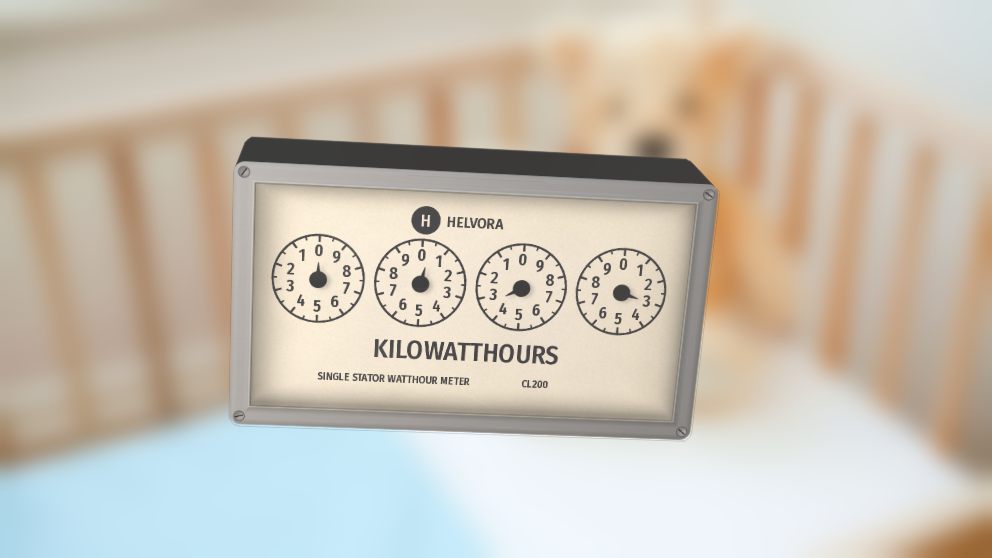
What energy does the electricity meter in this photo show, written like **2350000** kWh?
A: **33** kWh
